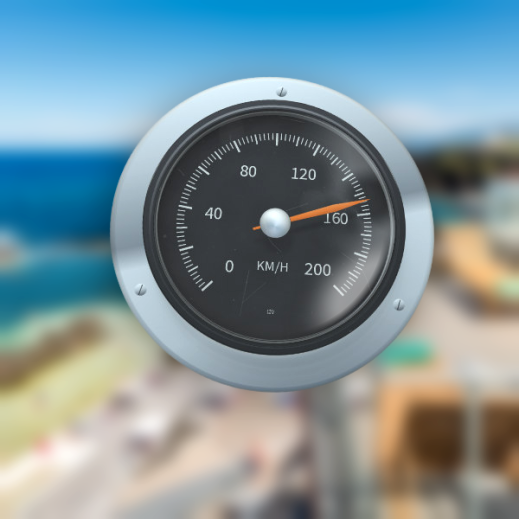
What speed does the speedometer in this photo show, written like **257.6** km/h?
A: **154** km/h
